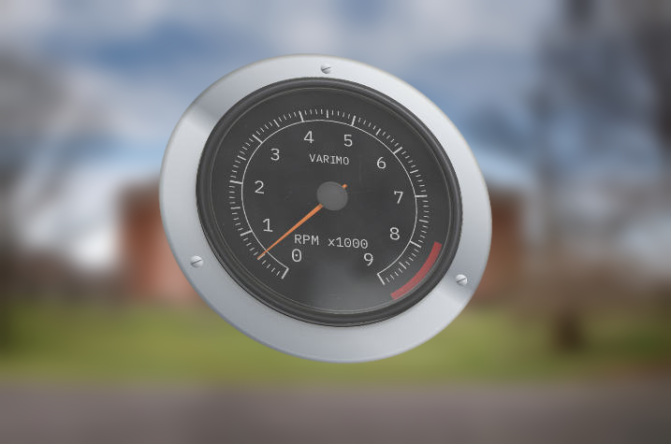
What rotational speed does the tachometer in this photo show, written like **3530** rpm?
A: **500** rpm
